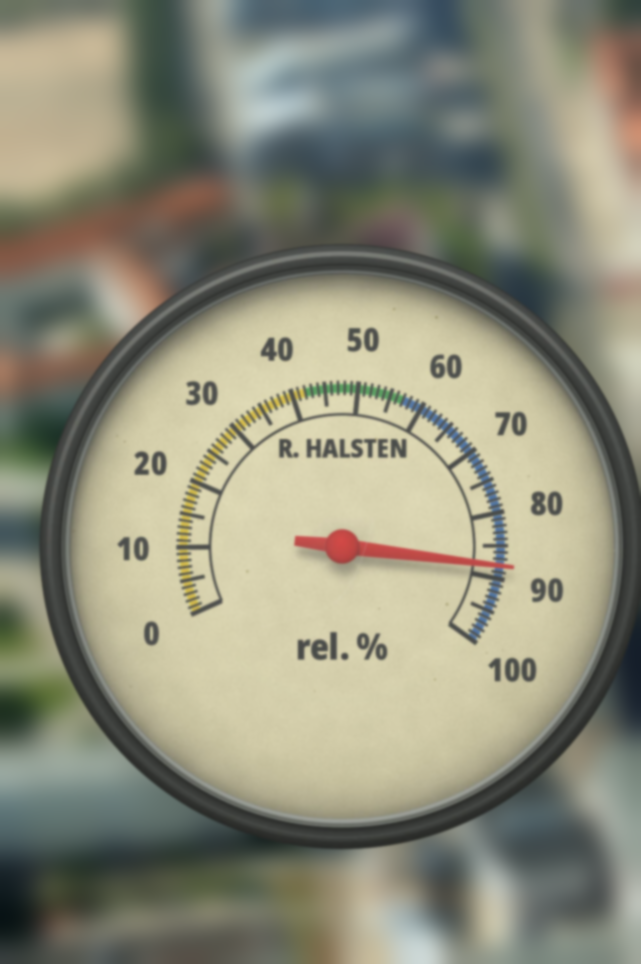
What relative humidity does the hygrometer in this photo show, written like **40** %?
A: **88** %
